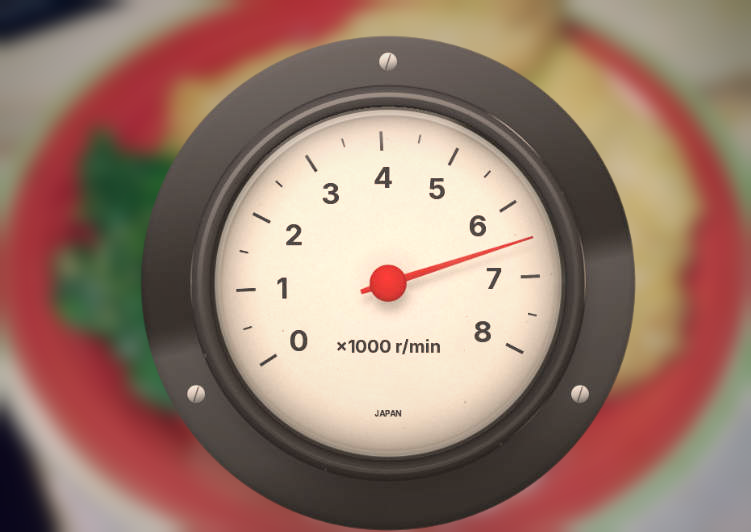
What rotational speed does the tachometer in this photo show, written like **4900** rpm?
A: **6500** rpm
